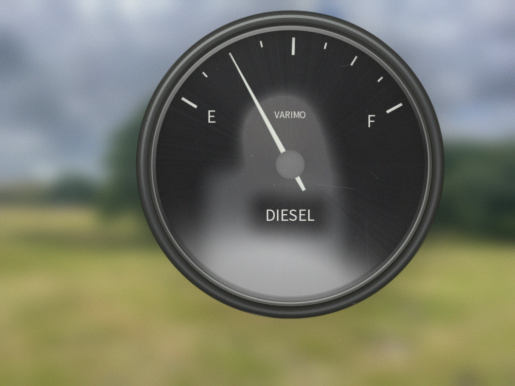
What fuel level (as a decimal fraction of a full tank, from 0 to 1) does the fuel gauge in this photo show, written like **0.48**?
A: **0.25**
